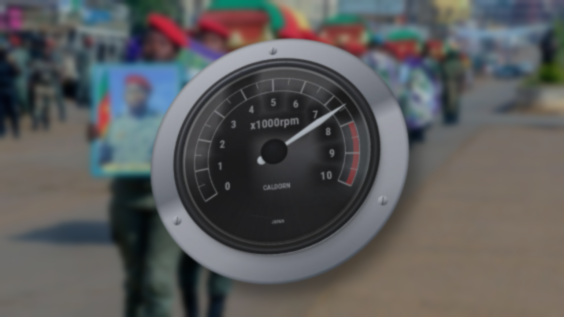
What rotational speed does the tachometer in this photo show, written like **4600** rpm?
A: **7500** rpm
